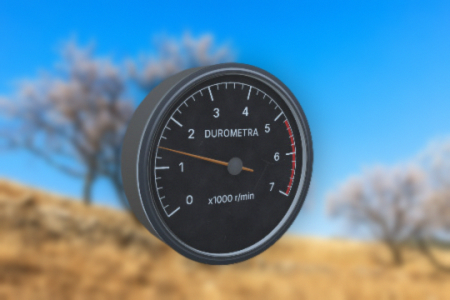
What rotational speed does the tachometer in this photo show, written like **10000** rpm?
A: **1400** rpm
